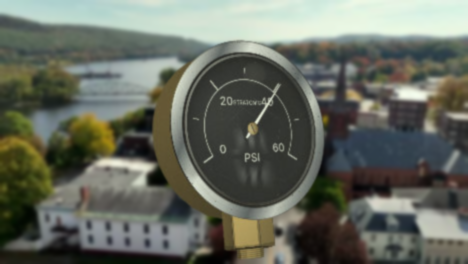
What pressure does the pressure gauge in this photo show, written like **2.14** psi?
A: **40** psi
